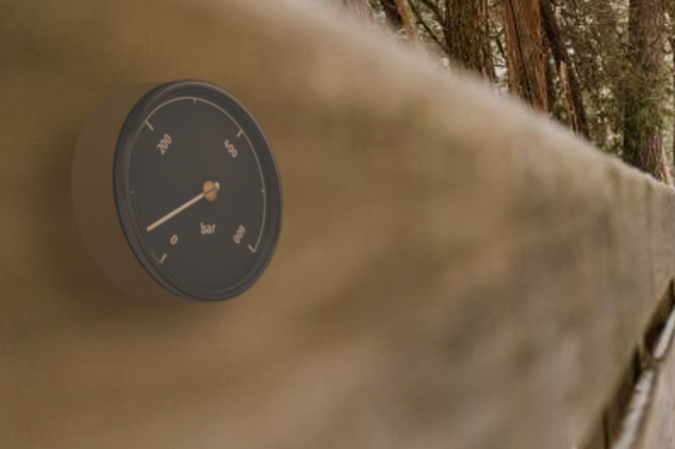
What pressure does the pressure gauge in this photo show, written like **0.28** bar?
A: **50** bar
